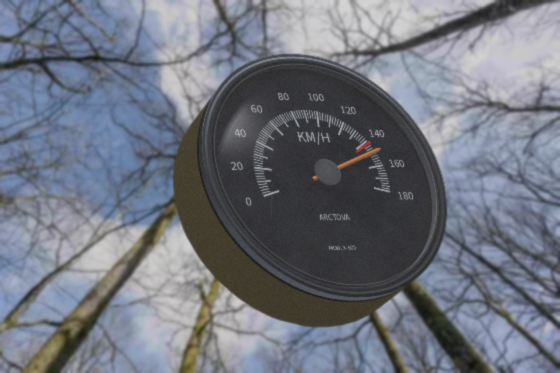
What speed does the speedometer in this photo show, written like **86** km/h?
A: **150** km/h
